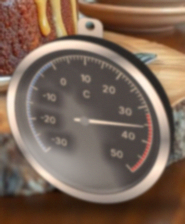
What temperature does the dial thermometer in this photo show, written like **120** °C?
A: **35** °C
